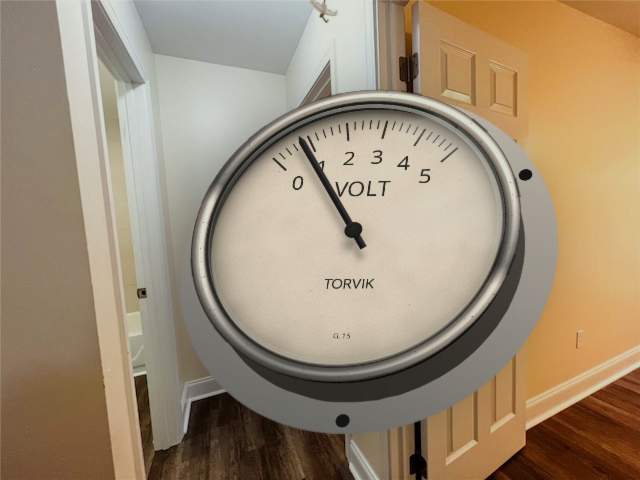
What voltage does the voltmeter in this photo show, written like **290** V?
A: **0.8** V
